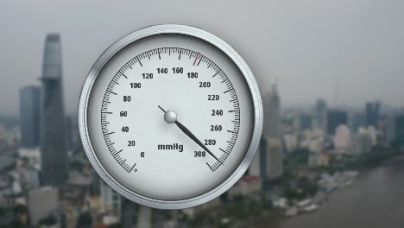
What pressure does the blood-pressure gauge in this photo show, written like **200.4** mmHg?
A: **290** mmHg
